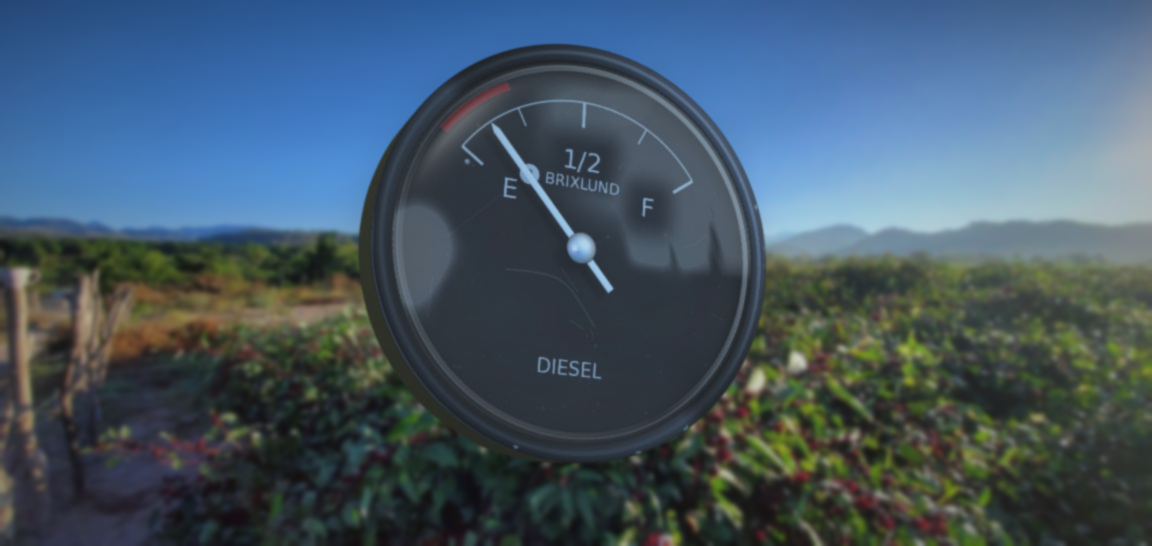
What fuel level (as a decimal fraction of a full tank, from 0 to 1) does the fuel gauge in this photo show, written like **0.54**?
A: **0.125**
